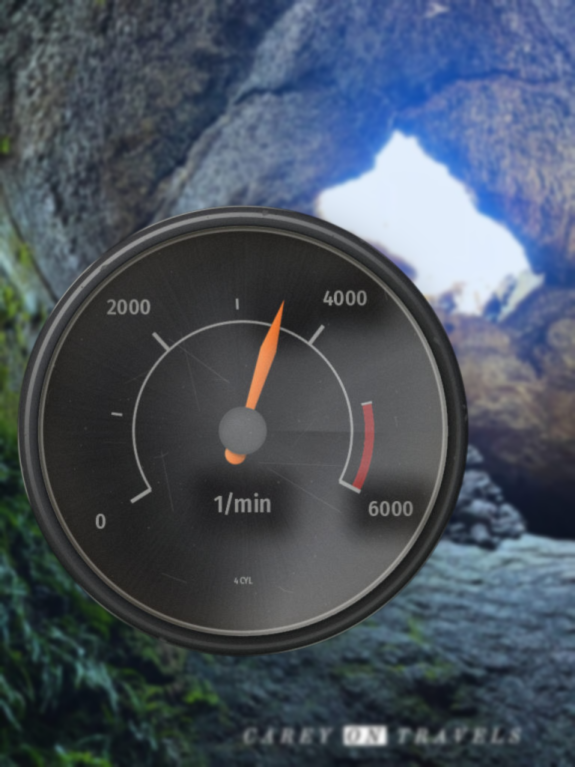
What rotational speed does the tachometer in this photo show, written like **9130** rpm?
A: **3500** rpm
